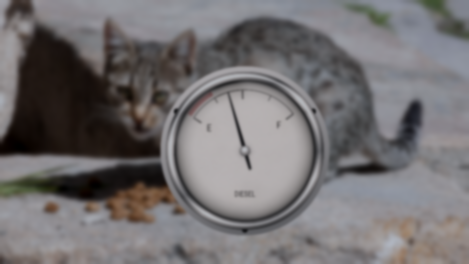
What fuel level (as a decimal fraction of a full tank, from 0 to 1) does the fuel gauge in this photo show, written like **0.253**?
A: **0.375**
